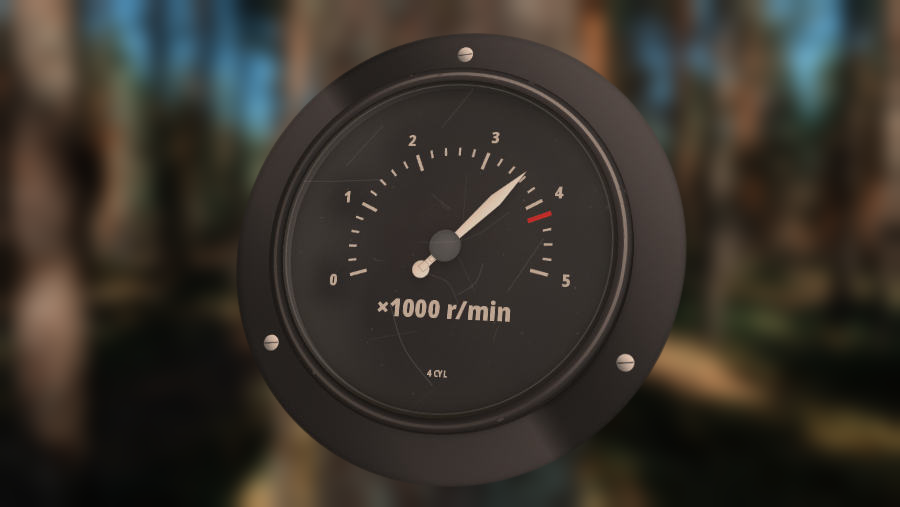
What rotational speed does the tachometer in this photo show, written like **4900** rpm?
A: **3600** rpm
